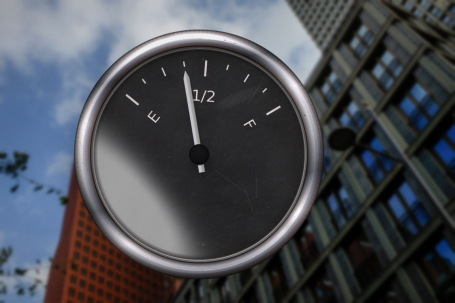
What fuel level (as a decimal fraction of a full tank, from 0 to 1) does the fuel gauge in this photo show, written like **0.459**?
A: **0.375**
